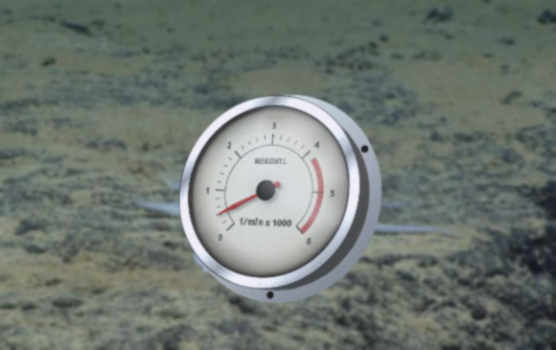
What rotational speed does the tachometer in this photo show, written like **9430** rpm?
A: **400** rpm
